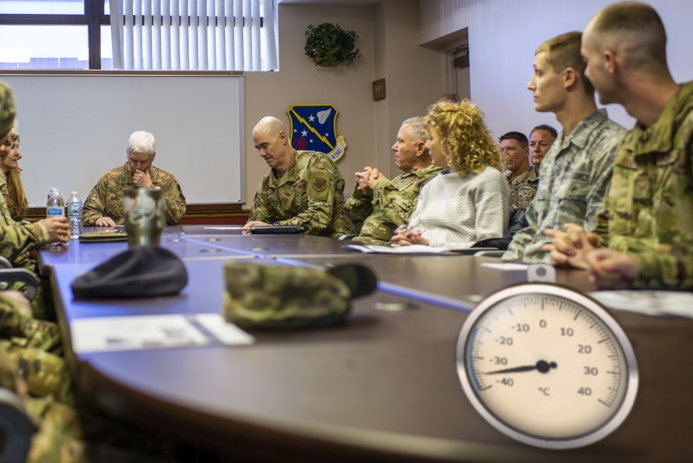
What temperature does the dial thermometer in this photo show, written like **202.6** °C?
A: **-35** °C
